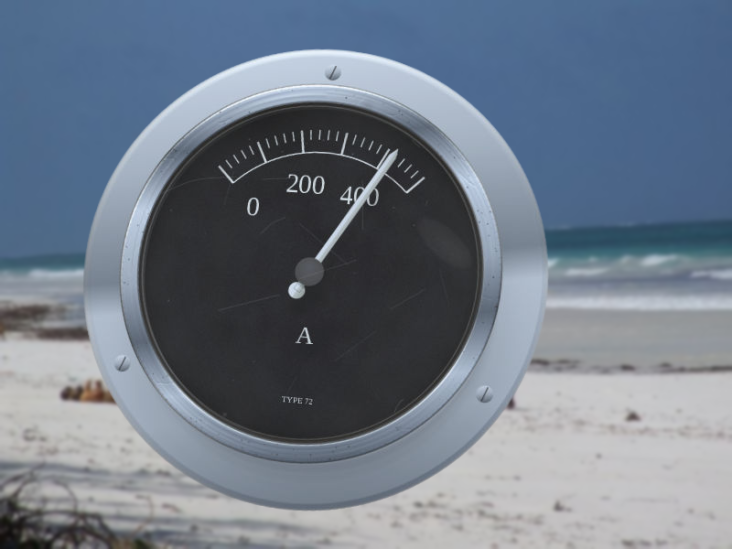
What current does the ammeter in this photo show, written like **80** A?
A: **420** A
